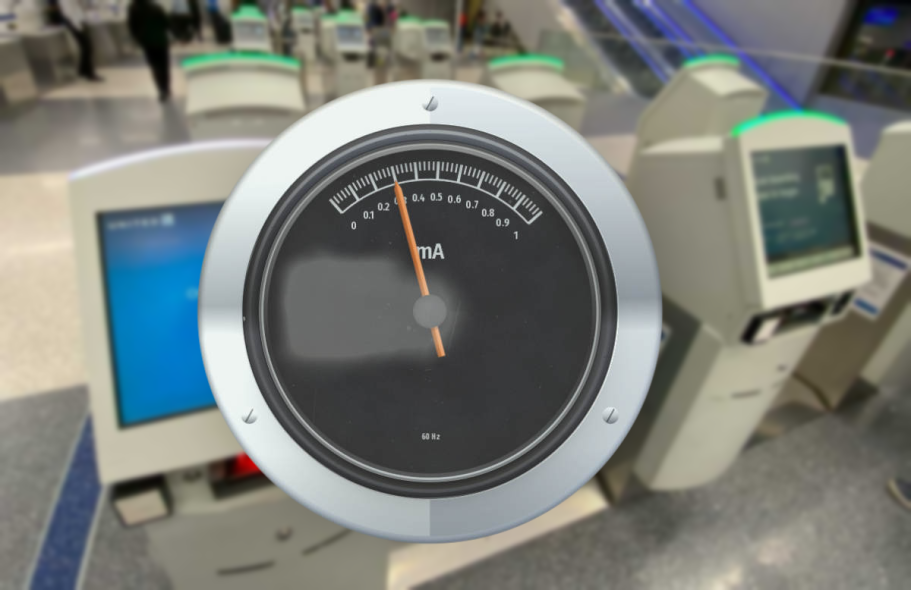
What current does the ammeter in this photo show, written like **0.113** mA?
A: **0.3** mA
